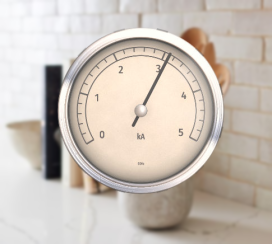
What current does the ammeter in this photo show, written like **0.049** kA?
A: **3.1** kA
